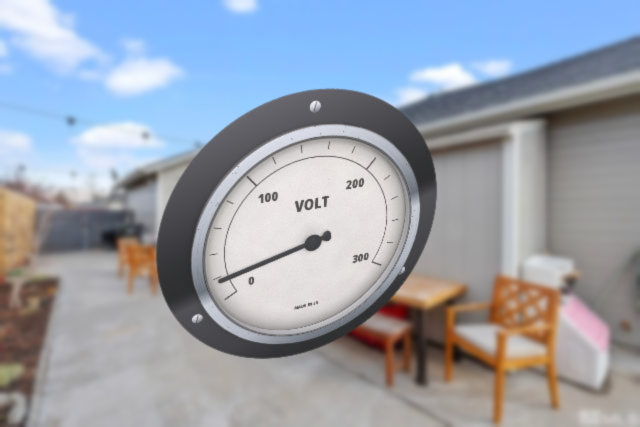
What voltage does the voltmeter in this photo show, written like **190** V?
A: **20** V
